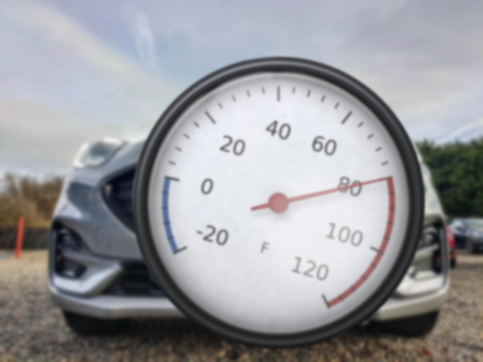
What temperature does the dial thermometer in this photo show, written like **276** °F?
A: **80** °F
